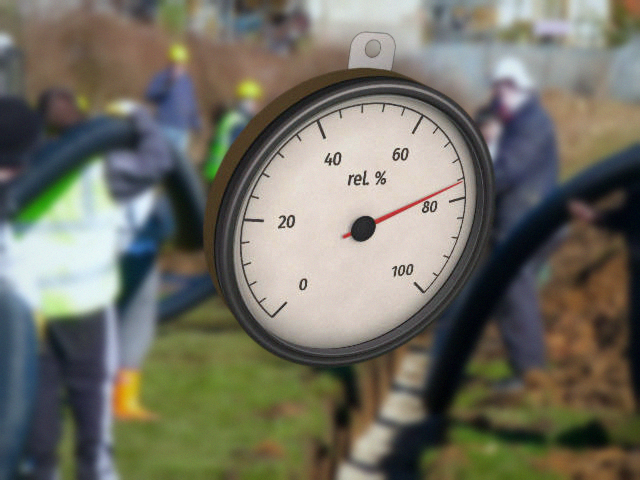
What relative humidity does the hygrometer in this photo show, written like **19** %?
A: **76** %
